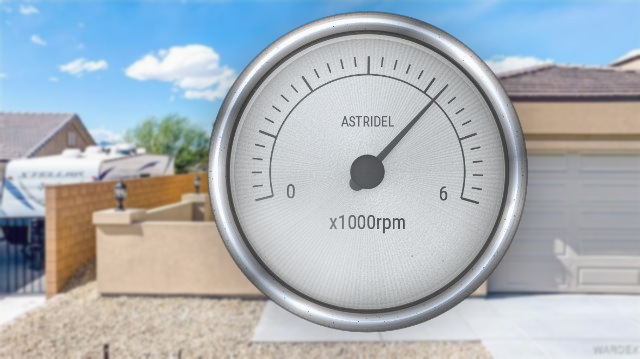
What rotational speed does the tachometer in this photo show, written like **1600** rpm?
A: **4200** rpm
